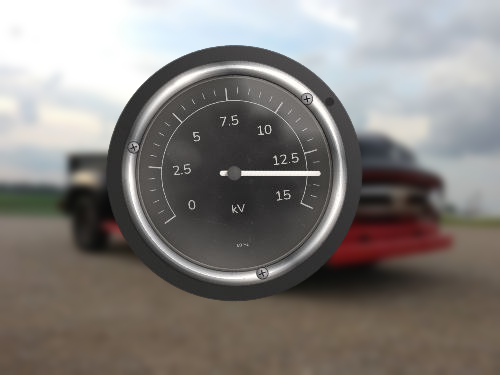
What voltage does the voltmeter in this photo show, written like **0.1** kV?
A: **13.5** kV
